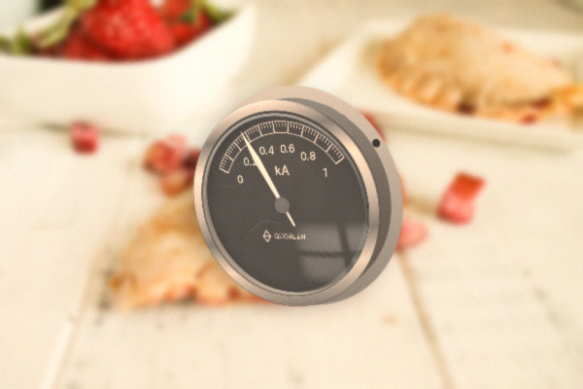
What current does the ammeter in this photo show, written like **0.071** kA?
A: **0.3** kA
